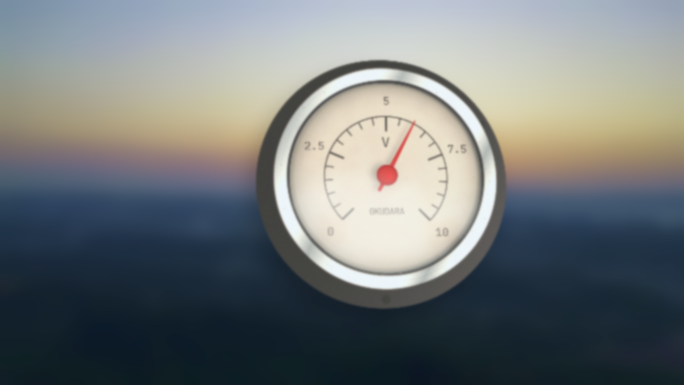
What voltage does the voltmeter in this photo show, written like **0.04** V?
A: **6** V
